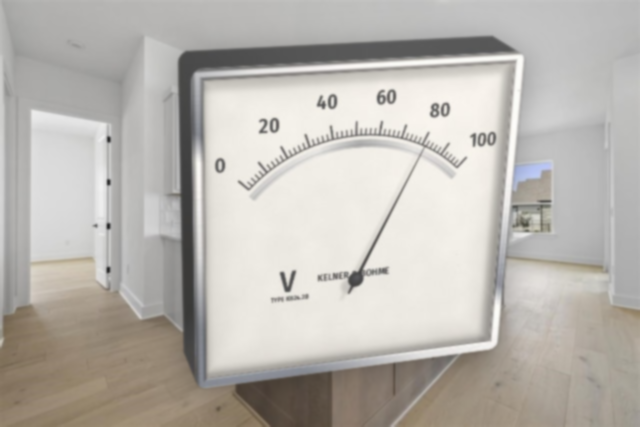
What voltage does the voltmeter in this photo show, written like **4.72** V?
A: **80** V
